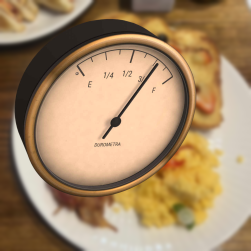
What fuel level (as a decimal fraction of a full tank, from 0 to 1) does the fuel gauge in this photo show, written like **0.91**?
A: **0.75**
